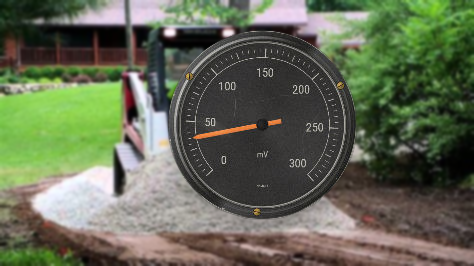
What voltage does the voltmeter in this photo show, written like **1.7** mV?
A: **35** mV
